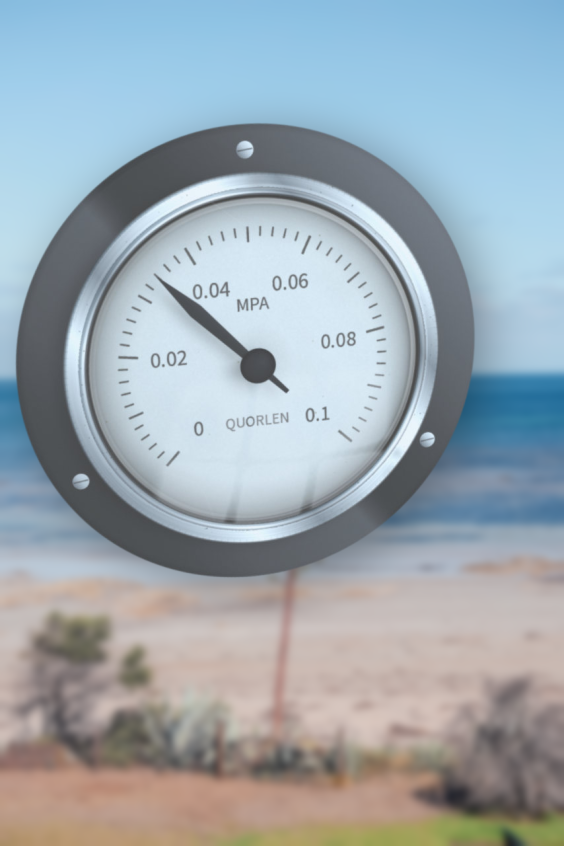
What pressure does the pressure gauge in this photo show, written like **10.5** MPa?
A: **0.034** MPa
